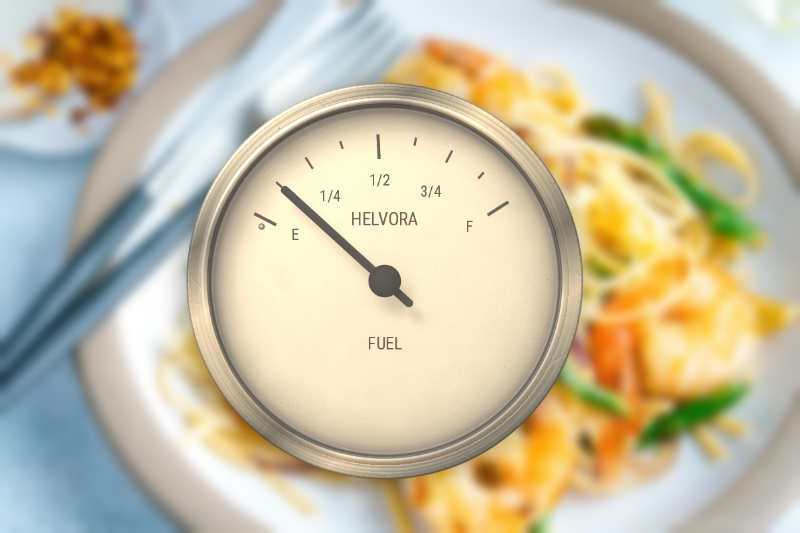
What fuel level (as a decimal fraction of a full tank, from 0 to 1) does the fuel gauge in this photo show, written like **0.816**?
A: **0.125**
